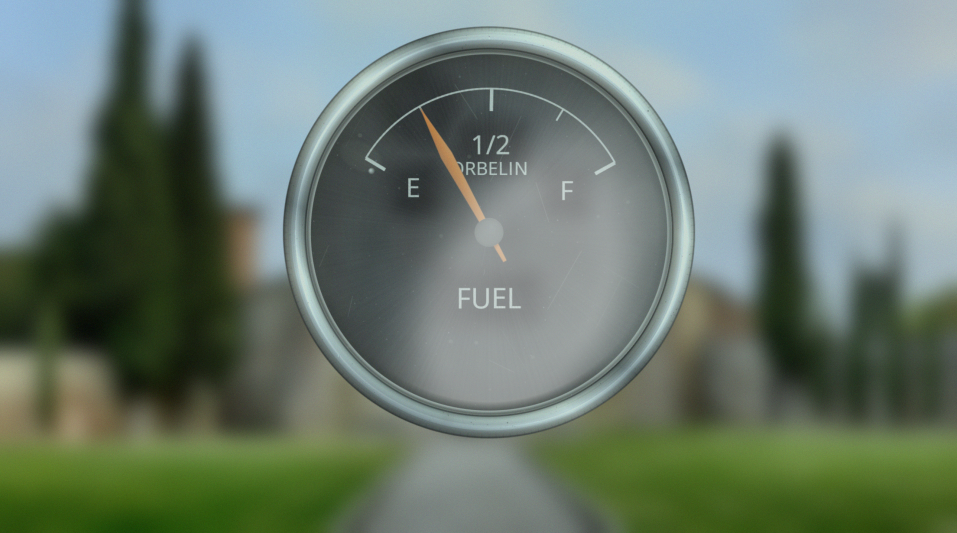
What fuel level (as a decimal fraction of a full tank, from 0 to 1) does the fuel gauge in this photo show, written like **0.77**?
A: **0.25**
